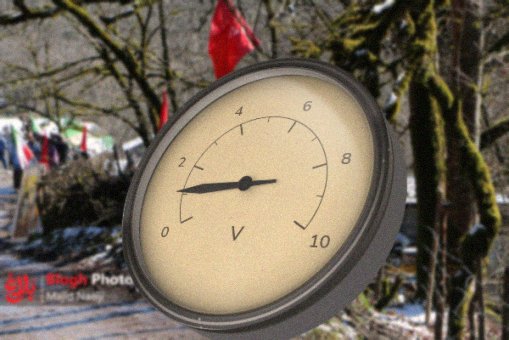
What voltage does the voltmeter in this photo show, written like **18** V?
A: **1** V
